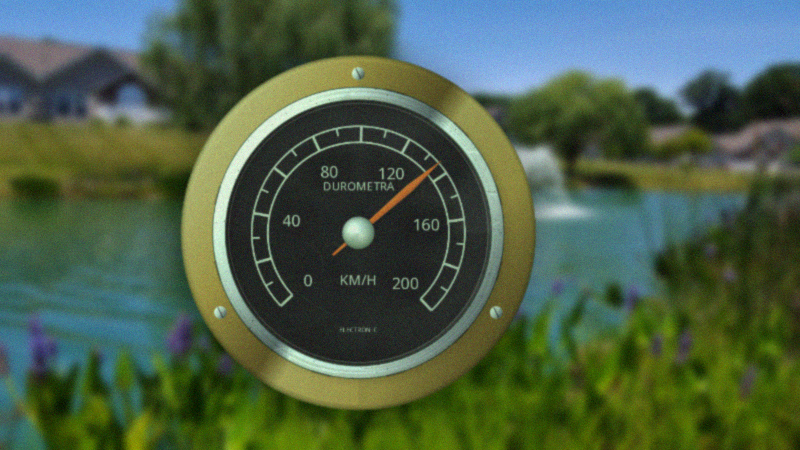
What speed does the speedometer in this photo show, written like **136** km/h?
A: **135** km/h
